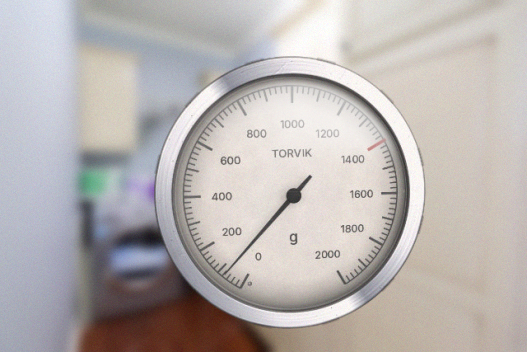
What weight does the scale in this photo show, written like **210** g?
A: **80** g
